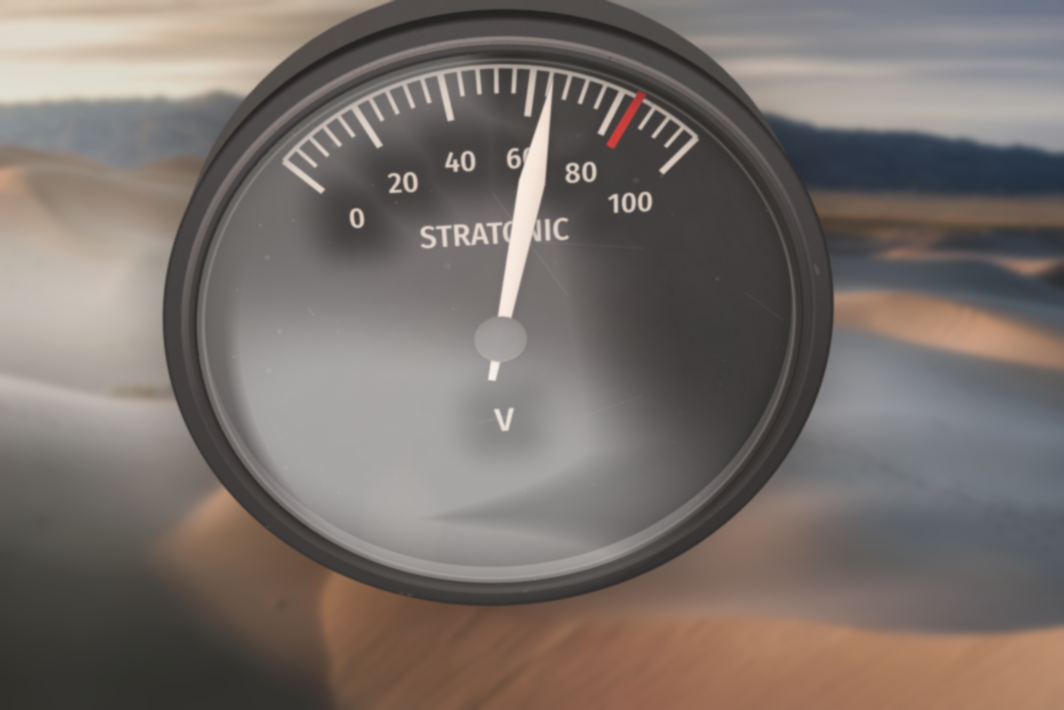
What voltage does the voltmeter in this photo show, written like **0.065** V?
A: **64** V
